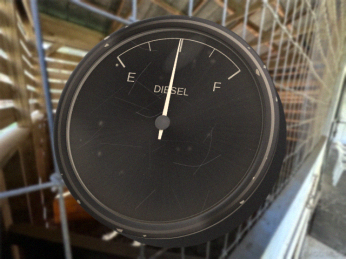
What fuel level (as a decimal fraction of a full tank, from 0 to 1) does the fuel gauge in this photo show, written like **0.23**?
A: **0.5**
